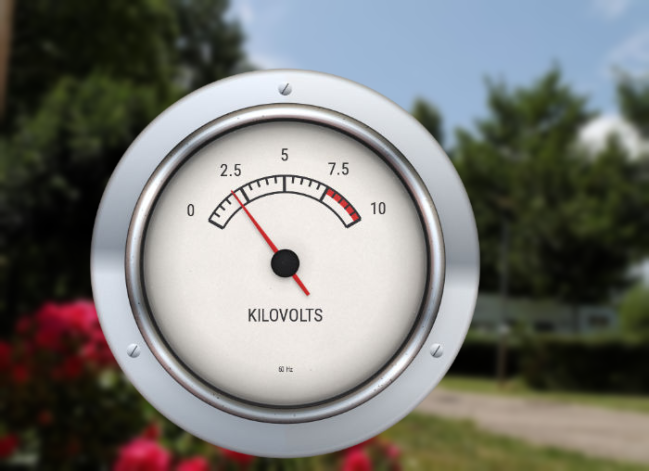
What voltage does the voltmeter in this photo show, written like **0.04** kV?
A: **2** kV
